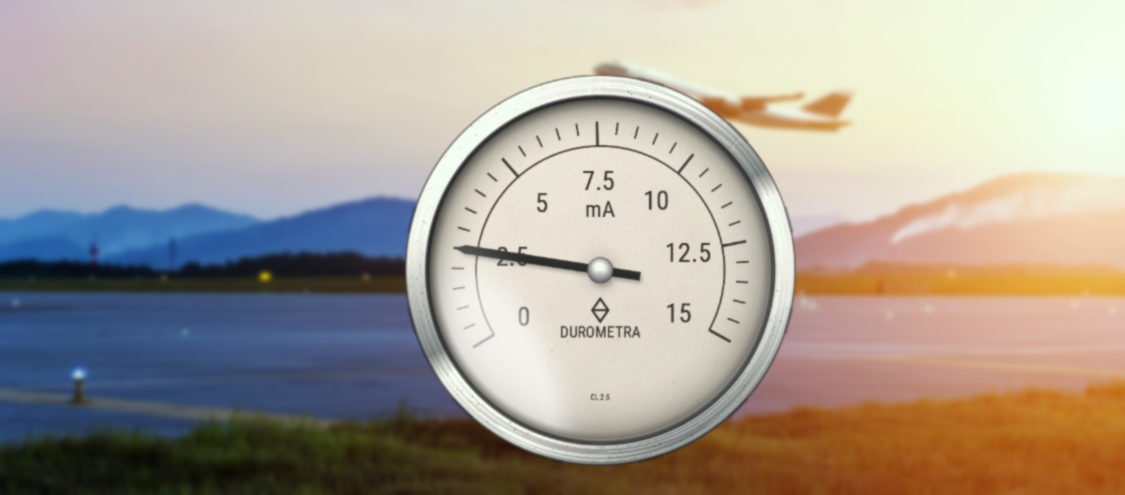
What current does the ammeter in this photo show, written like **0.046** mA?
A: **2.5** mA
